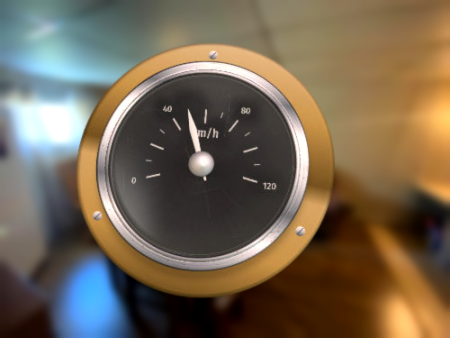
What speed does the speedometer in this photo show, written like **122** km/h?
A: **50** km/h
